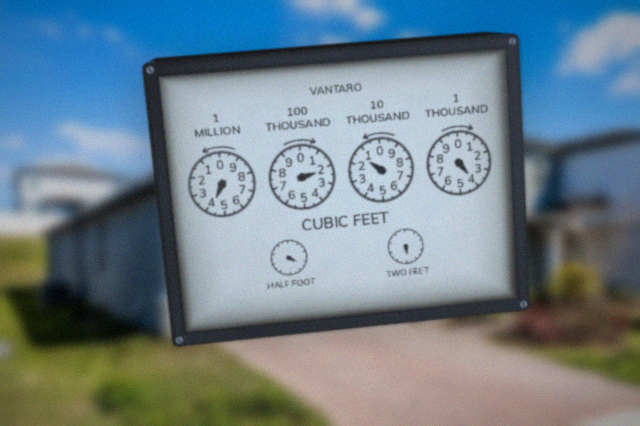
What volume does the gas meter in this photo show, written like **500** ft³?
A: **421400** ft³
